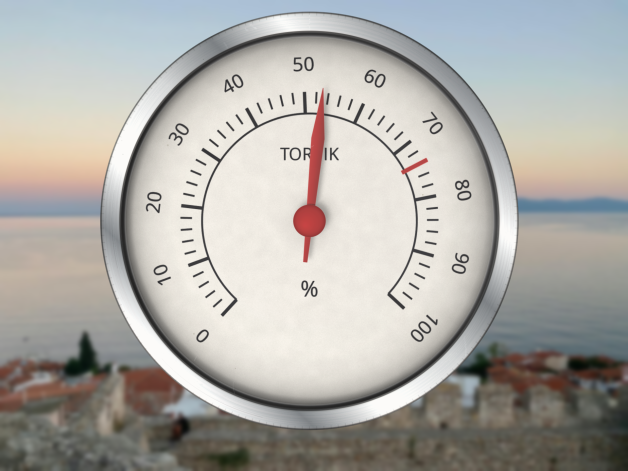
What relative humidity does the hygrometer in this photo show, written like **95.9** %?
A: **53** %
